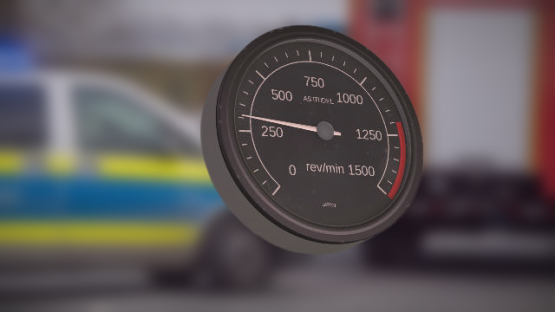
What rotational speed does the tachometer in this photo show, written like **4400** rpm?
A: **300** rpm
